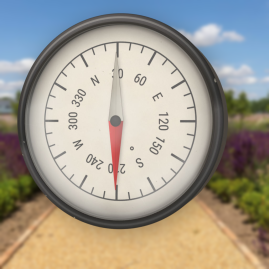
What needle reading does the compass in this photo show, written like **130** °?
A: **210** °
